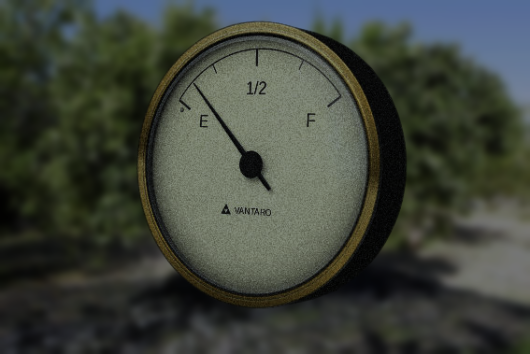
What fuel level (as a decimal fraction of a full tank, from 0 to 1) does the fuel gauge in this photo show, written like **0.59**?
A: **0.125**
